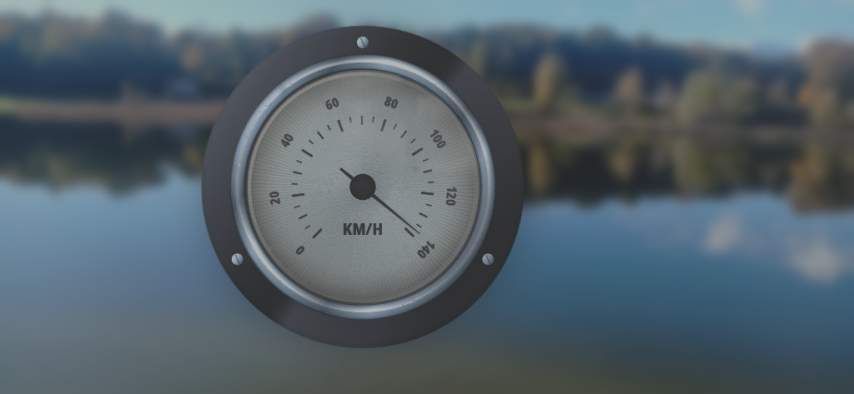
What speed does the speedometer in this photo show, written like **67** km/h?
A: **137.5** km/h
